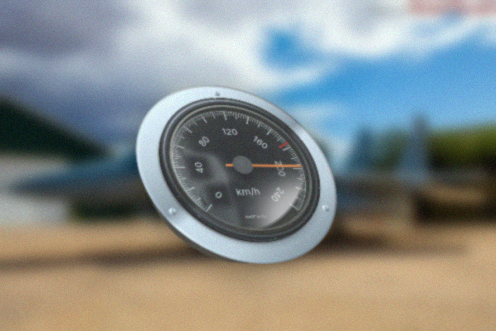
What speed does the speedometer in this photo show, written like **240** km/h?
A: **200** km/h
